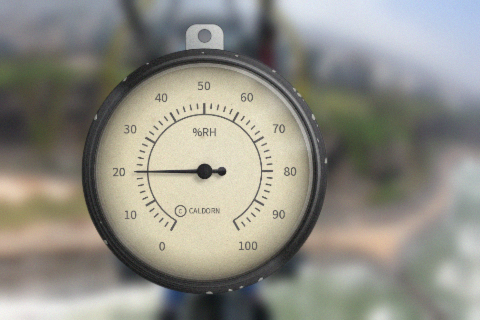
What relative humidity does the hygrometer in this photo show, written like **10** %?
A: **20** %
